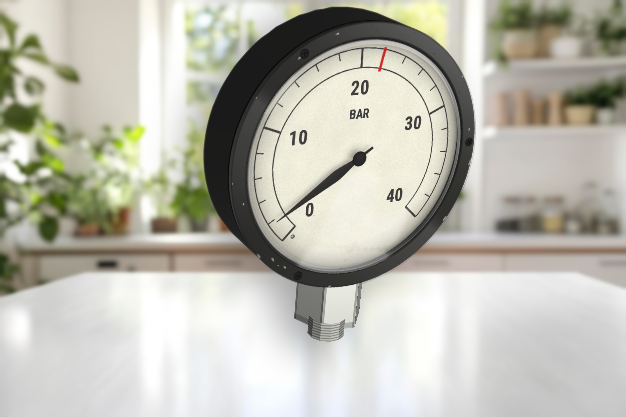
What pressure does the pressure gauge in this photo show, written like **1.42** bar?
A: **2** bar
